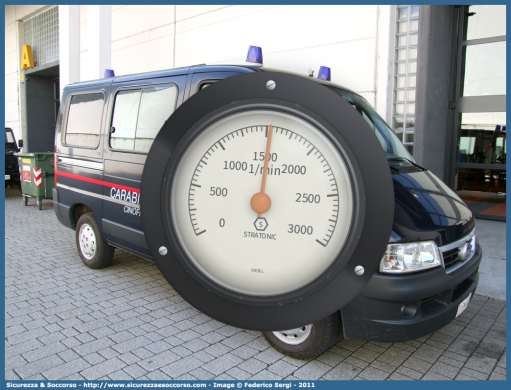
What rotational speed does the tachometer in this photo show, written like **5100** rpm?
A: **1550** rpm
